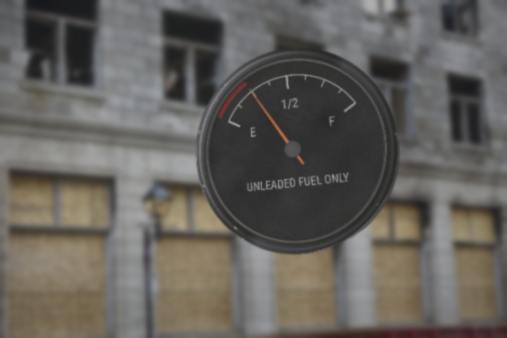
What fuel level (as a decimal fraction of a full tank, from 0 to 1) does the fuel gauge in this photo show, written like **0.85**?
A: **0.25**
